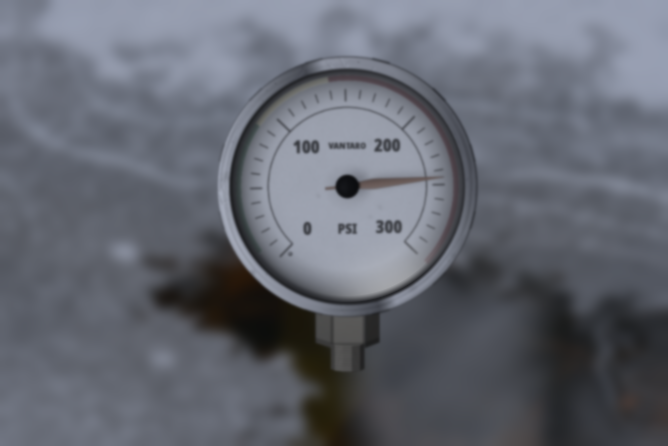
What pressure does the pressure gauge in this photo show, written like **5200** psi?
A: **245** psi
